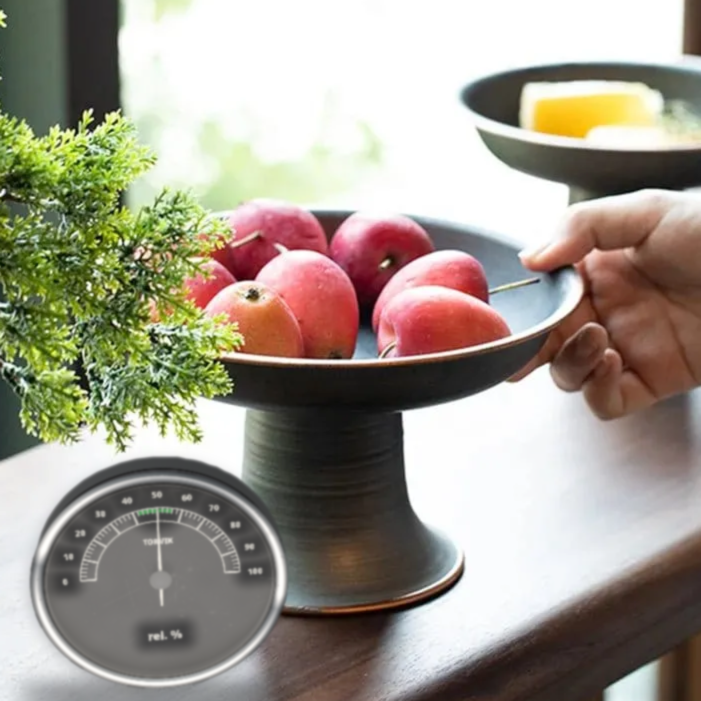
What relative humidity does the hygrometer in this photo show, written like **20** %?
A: **50** %
